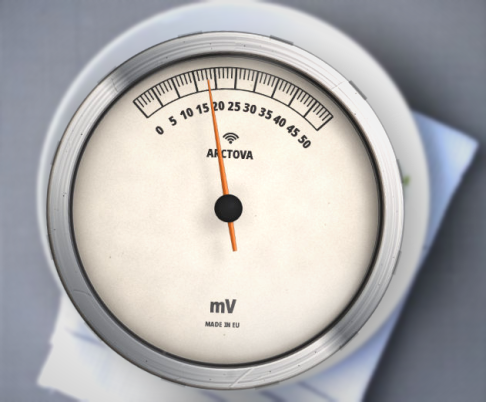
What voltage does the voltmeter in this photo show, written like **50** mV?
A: **18** mV
